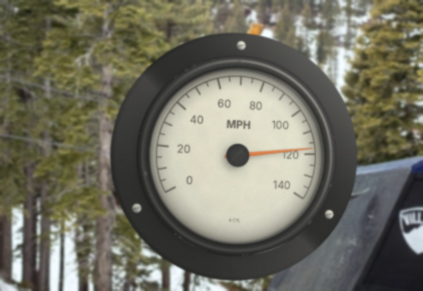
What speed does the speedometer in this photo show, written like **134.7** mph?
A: **117.5** mph
